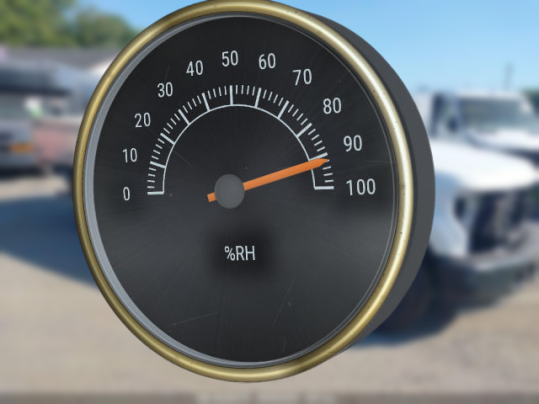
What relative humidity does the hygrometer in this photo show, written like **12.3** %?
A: **92** %
